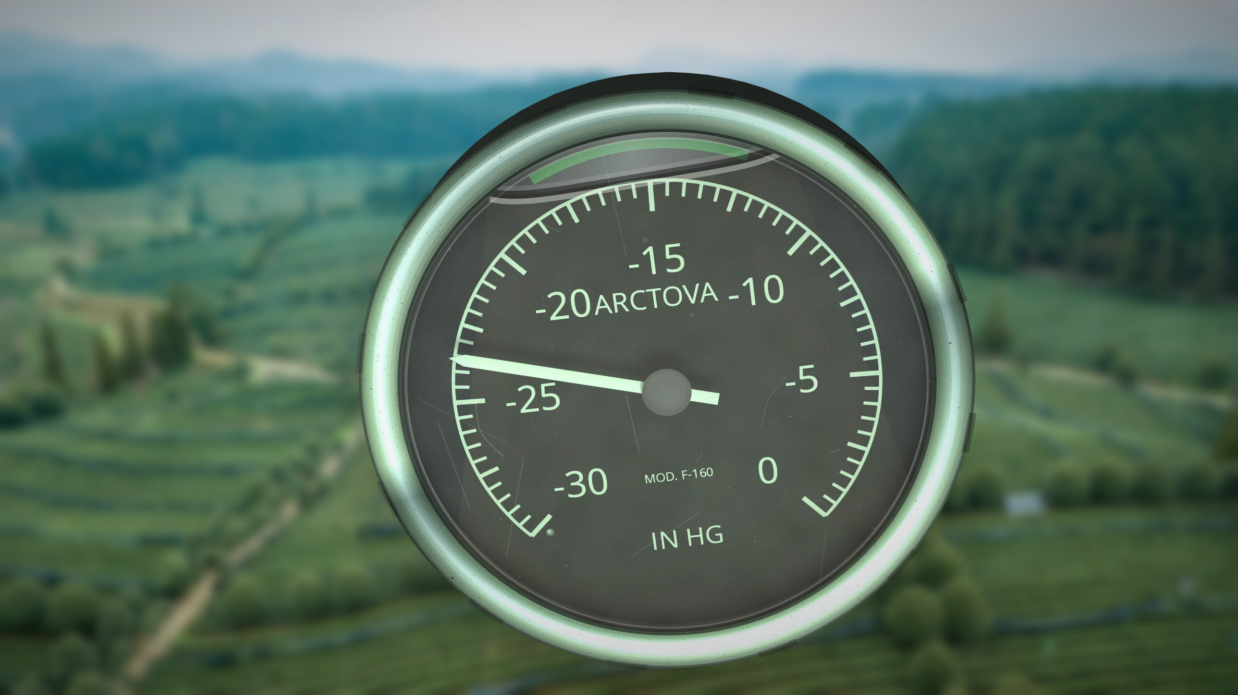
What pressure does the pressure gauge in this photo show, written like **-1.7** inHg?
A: **-23.5** inHg
